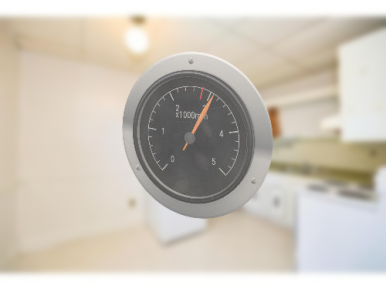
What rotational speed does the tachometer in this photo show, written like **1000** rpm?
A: **3100** rpm
